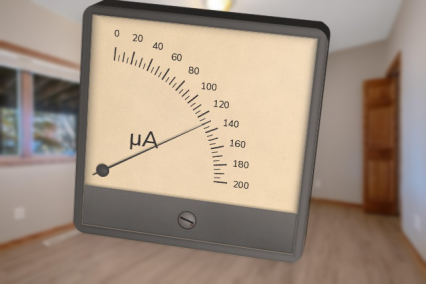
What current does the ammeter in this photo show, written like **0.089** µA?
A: **130** µA
